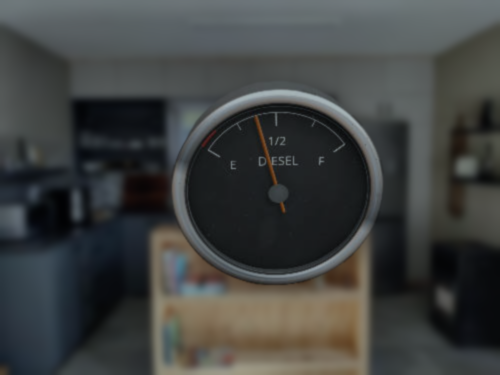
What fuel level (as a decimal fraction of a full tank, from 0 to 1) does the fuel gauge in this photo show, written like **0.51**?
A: **0.375**
